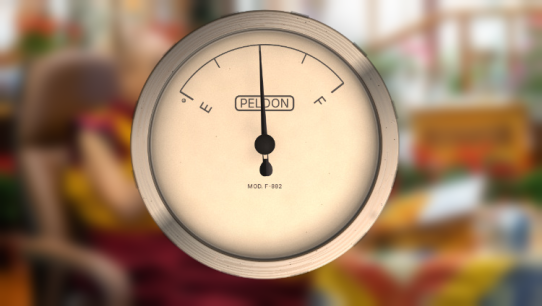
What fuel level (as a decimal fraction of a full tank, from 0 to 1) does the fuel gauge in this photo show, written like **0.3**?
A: **0.5**
